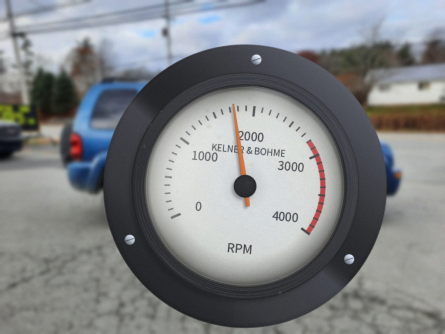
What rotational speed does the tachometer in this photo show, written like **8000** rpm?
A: **1750** rpm
